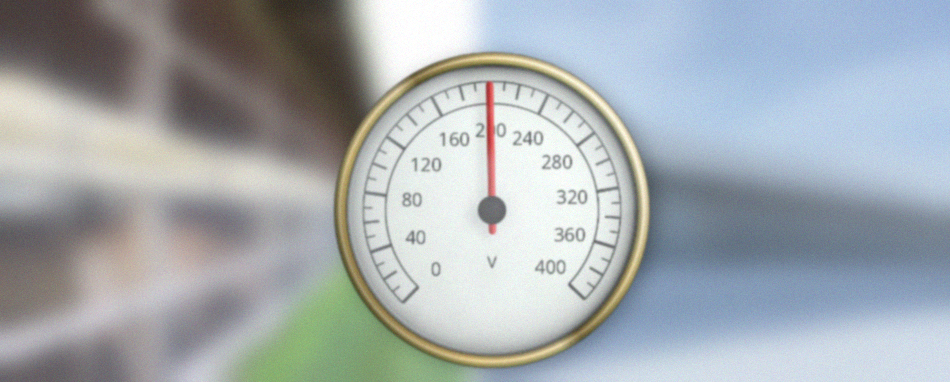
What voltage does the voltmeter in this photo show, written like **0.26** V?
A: **200** V
